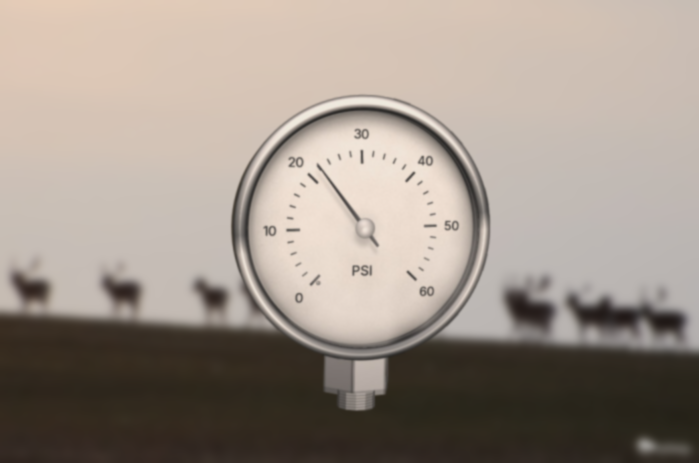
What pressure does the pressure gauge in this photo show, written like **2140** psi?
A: **22** psi
